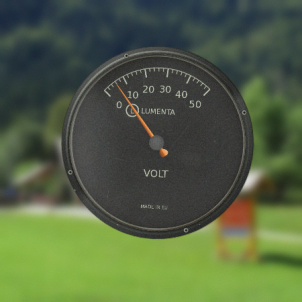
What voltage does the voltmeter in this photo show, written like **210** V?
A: **6** V
